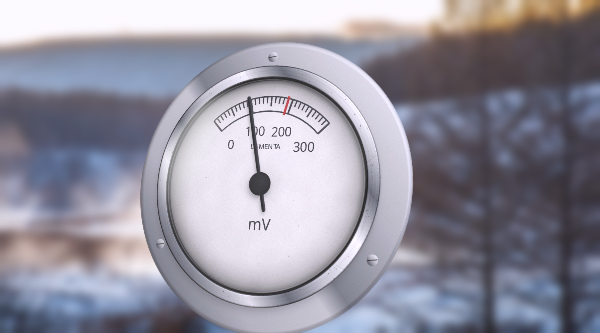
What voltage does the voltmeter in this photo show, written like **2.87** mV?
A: **100** mV
